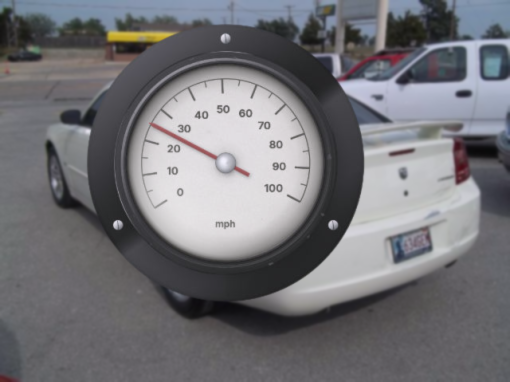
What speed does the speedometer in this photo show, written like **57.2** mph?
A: **25** mph
